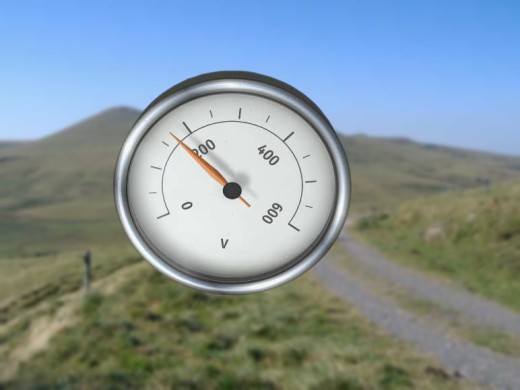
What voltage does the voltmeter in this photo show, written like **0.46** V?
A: **175** V
